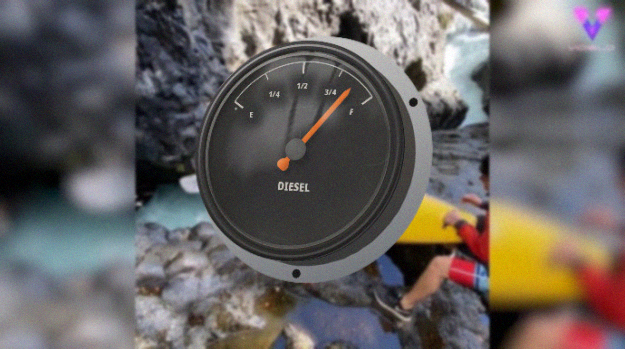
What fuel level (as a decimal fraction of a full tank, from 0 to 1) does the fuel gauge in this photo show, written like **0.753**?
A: **0.875**
